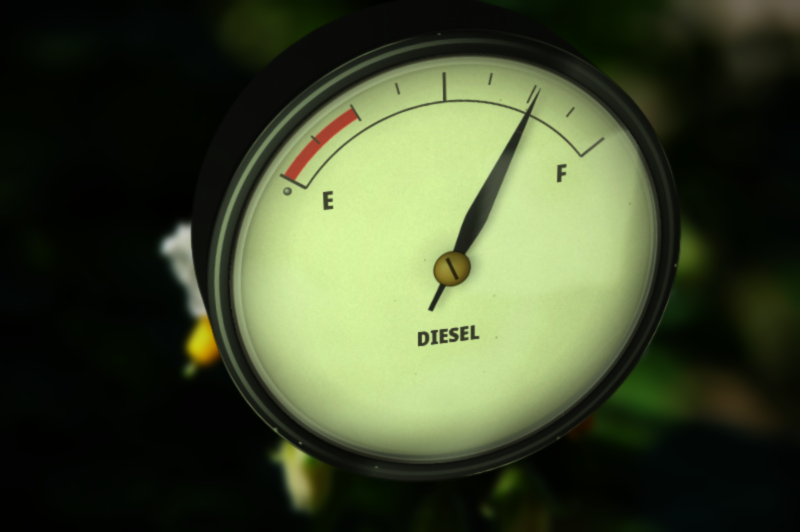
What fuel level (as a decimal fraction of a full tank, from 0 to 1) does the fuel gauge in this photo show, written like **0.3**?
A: **0.75**
